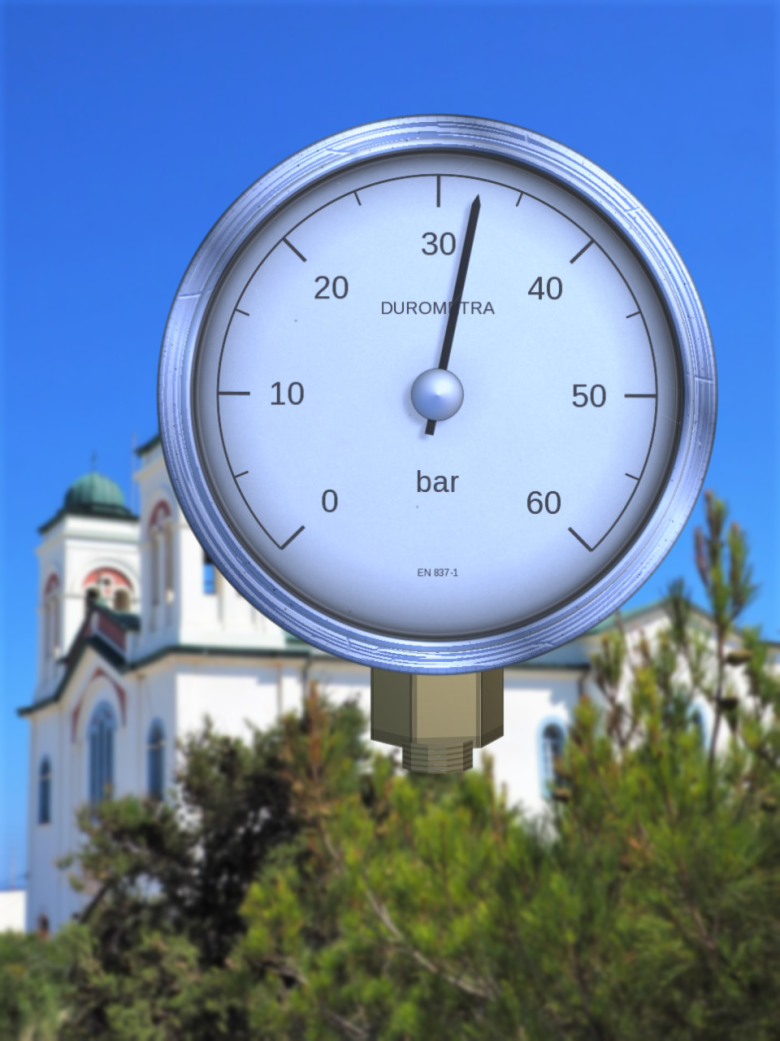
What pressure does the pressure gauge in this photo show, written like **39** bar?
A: **32.5** bar
